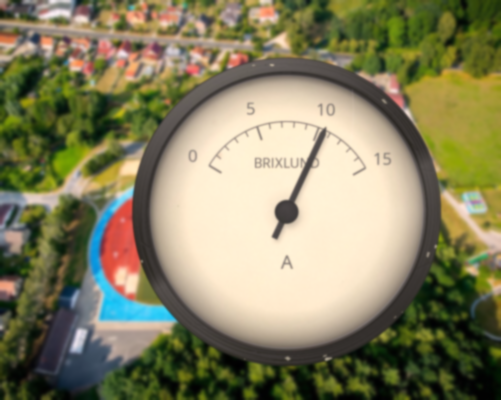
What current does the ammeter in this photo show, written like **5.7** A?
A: **10.5** A
